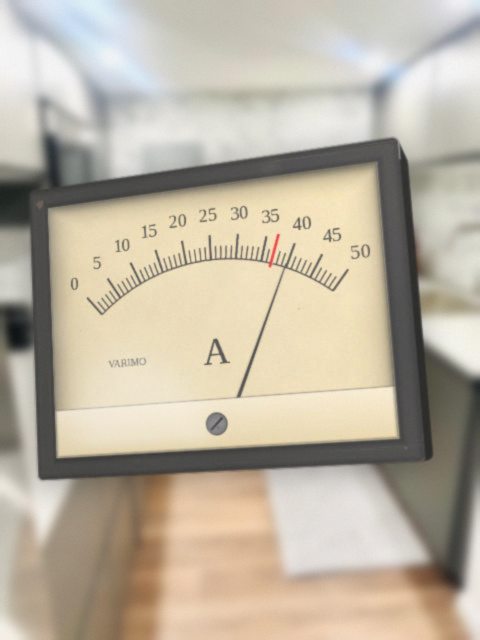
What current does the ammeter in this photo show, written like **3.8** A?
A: **40** A
